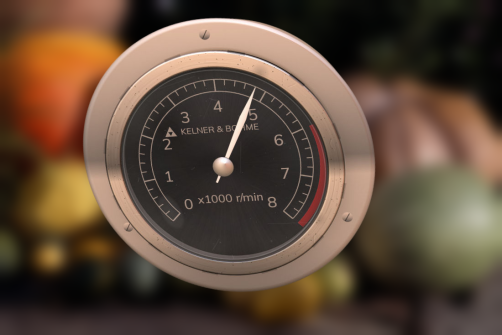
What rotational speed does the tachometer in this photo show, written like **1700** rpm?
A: **4800** rpm
